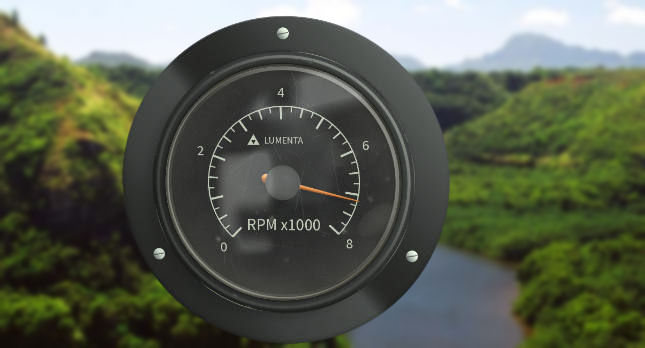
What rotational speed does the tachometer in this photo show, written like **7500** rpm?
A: **7125** rpm
